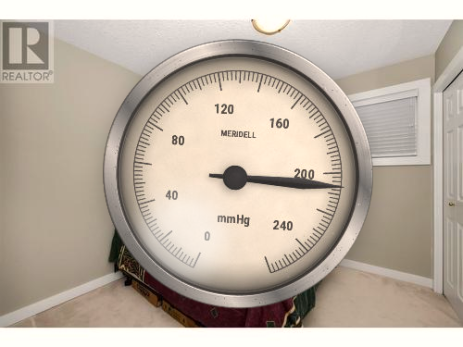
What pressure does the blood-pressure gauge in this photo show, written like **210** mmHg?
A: **206** mmHg
